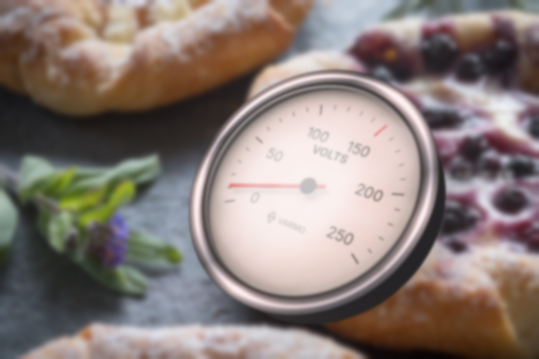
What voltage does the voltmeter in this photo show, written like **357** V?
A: **10** V
